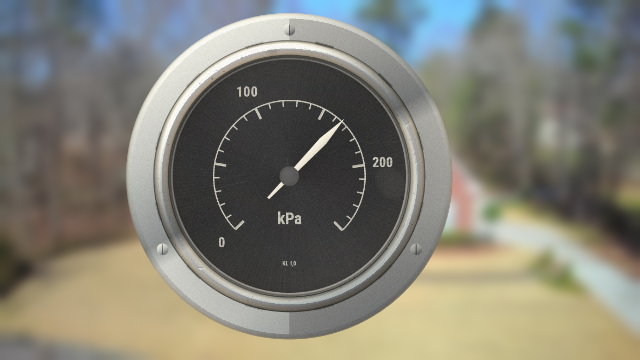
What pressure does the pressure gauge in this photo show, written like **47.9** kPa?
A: **165** kPa
